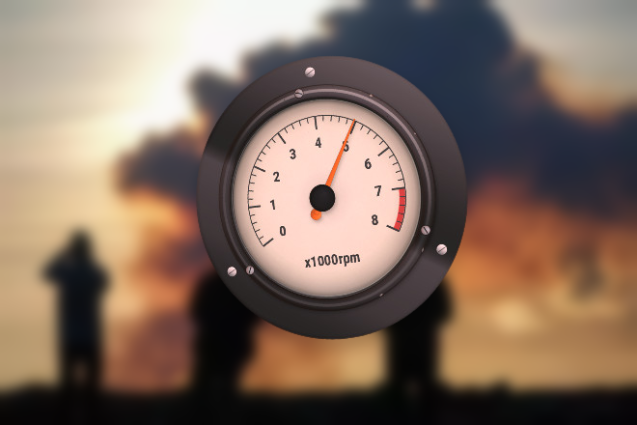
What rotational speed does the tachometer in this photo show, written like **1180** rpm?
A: **5000** rpm
